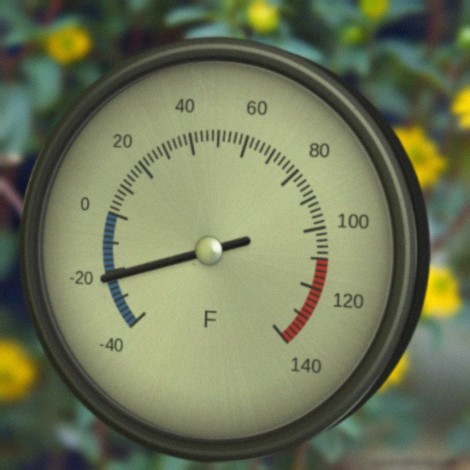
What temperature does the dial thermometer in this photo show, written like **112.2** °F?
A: **-22** °F
